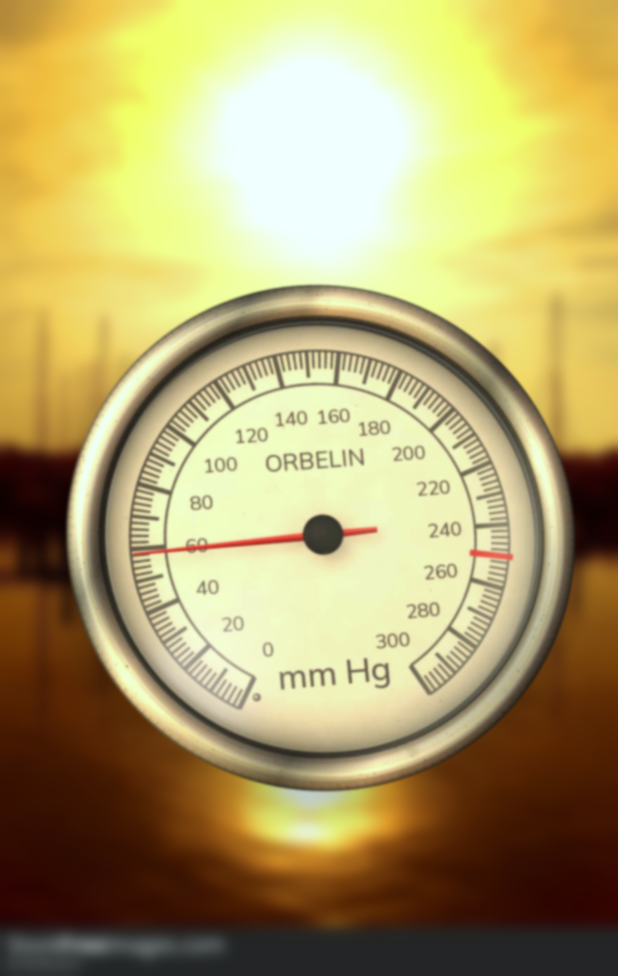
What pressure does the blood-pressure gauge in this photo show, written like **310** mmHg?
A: **58** mmHg
